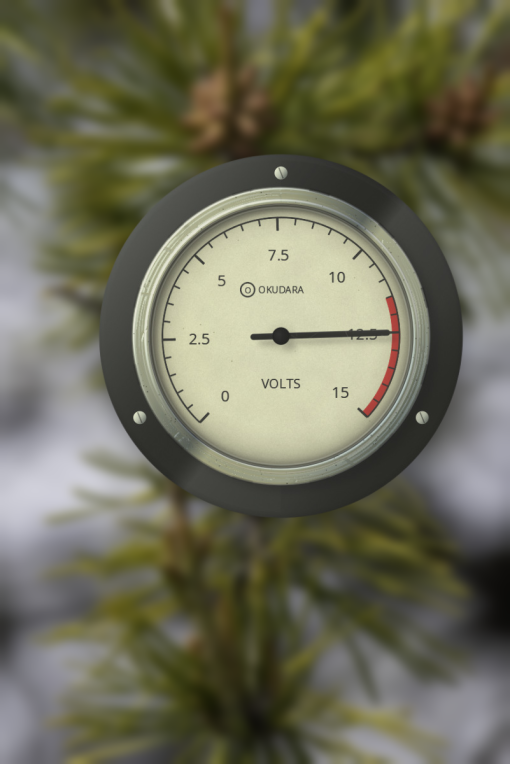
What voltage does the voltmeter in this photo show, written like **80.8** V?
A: **12.5** V
